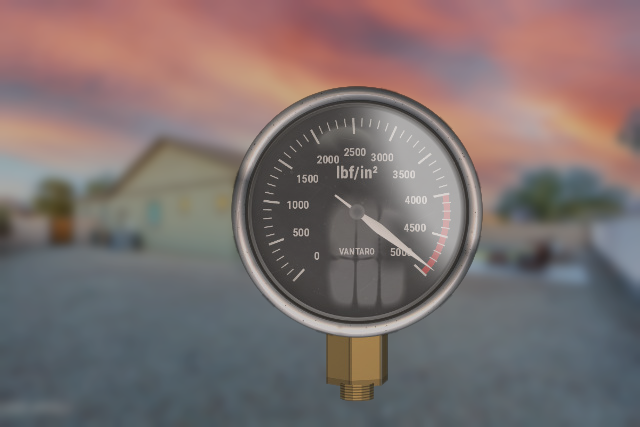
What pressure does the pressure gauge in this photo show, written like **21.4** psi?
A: **4900** psi
